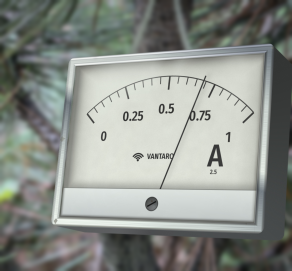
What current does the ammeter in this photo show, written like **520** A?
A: **0.7** A
